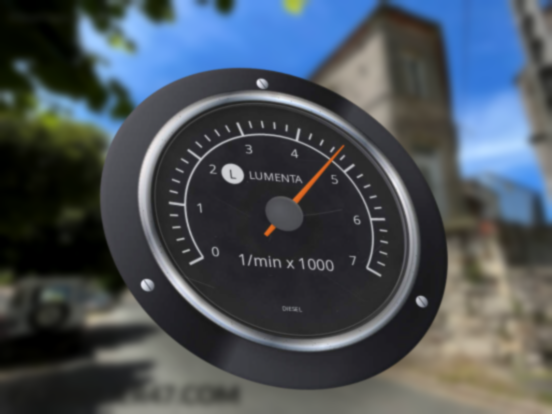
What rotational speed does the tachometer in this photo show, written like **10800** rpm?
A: **4700** rpm
